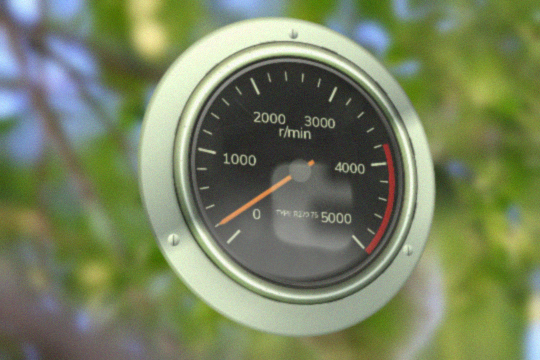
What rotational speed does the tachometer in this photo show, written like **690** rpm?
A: **200** rpm
